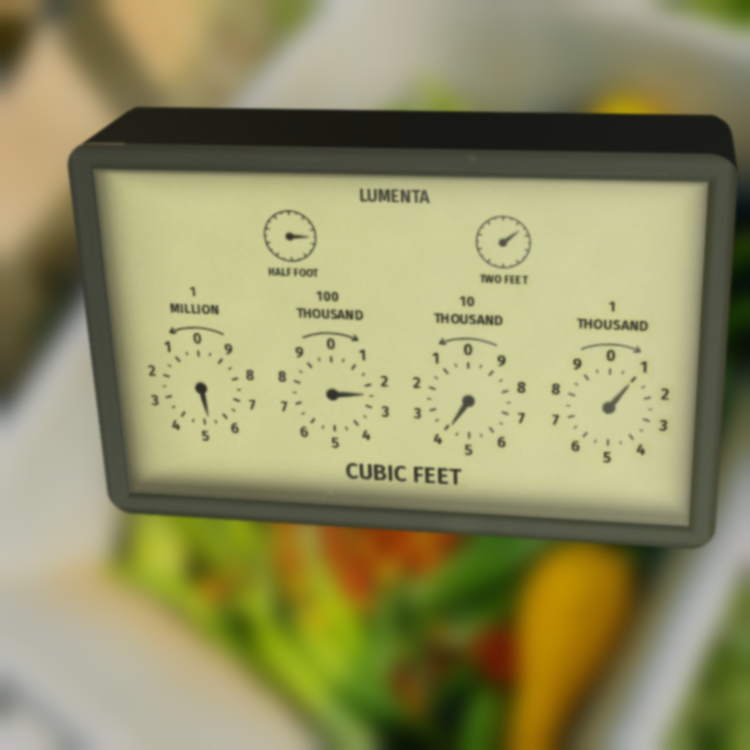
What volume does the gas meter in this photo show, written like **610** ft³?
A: **524100** ft³
